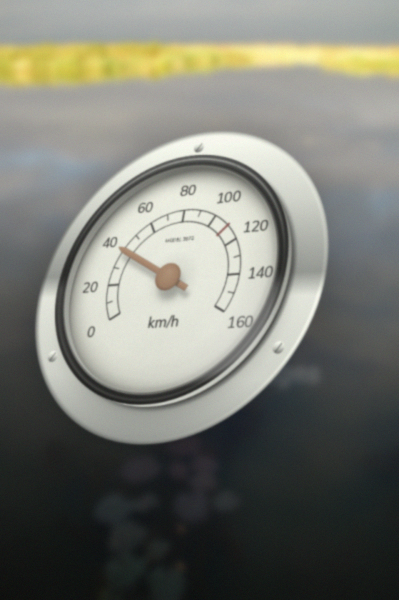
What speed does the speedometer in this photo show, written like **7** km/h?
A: **40** km/h
